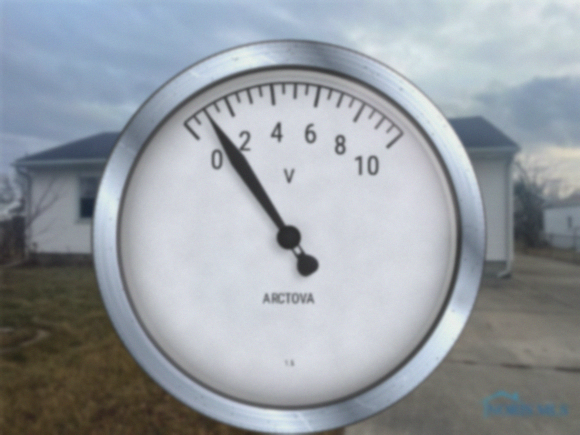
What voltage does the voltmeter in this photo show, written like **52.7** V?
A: **1** V
